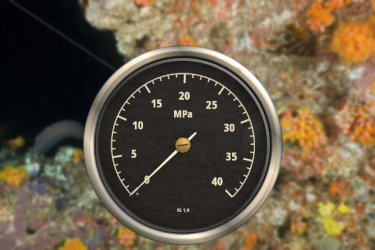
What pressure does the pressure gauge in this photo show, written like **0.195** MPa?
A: **0** MPa
